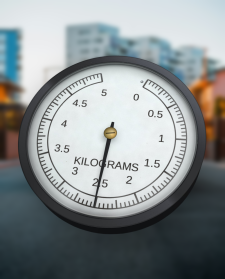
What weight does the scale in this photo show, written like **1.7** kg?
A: **2.5** kg
